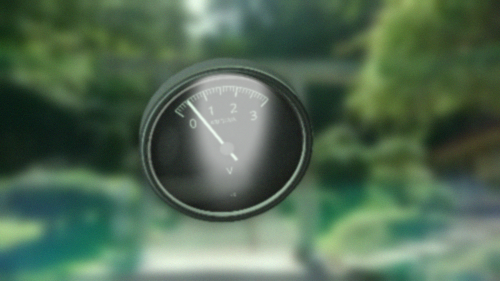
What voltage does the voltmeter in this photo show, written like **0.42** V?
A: **0.5** V
